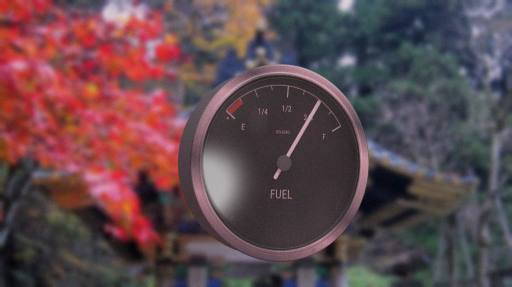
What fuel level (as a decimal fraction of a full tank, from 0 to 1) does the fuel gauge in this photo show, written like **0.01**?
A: **0.75**
